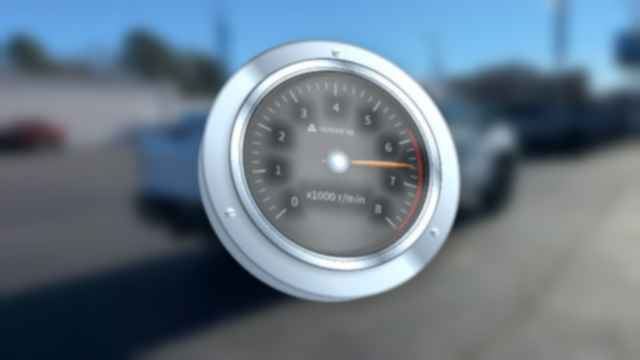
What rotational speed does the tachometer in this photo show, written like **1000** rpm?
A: **6600** rpm
